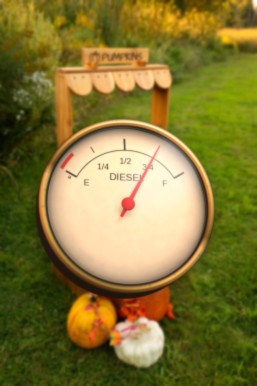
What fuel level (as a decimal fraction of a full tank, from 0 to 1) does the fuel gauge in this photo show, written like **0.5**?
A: **0.75**
